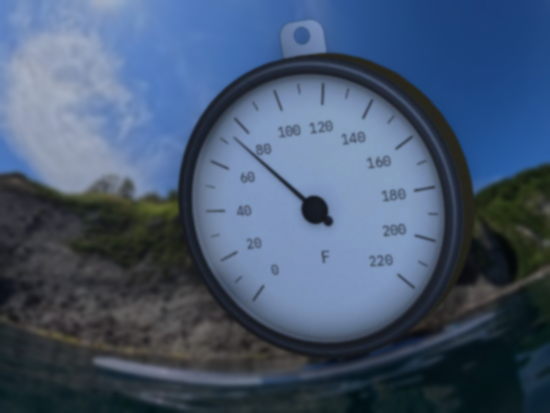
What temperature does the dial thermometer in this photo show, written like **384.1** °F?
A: **75** °F
